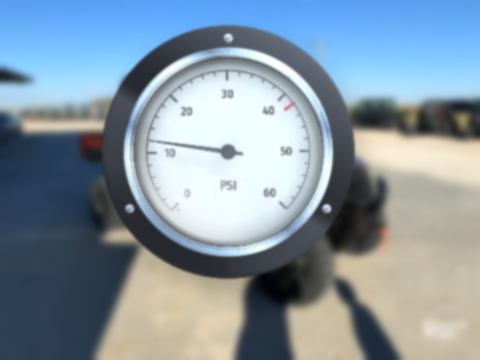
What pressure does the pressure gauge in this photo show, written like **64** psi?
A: **12** psi
